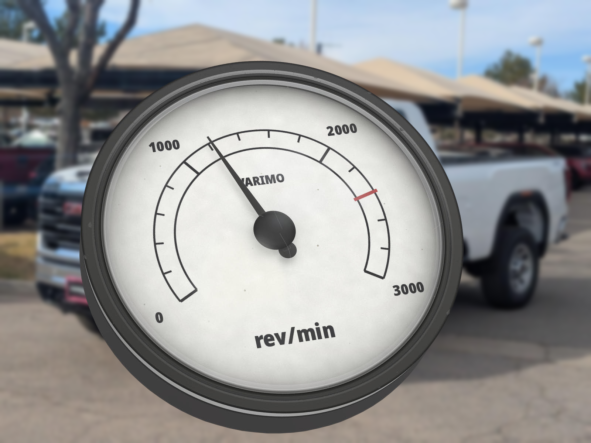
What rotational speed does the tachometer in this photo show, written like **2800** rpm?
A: **1200** rpm
